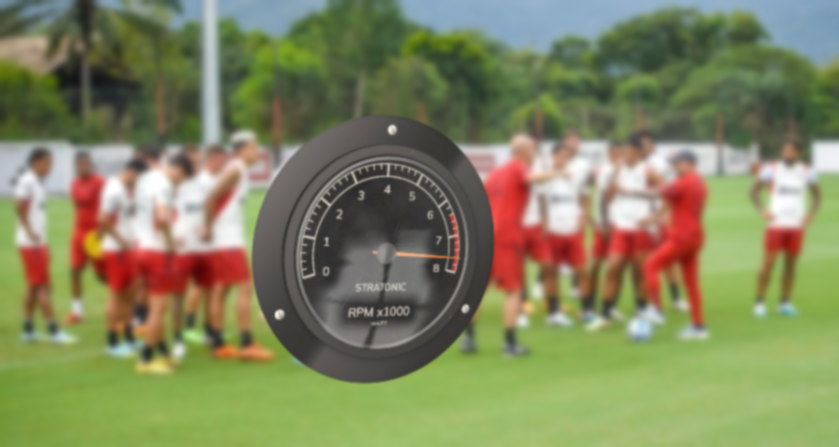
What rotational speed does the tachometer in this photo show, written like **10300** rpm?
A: **7600** rpm
